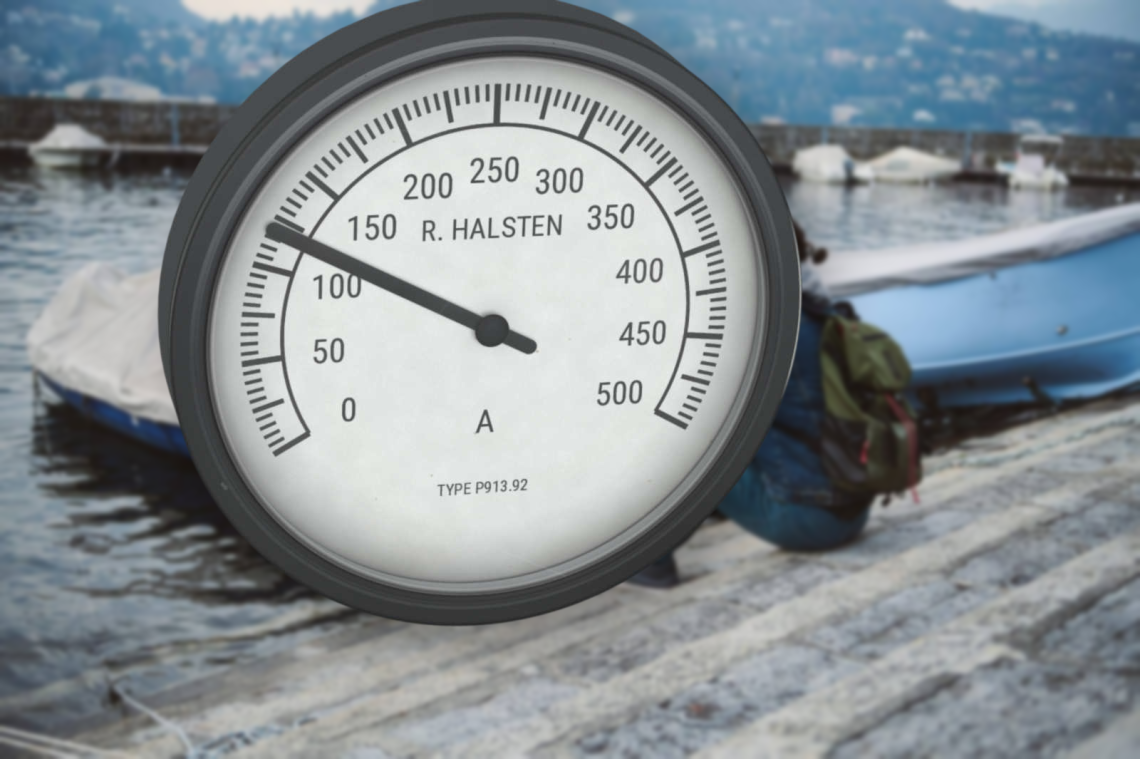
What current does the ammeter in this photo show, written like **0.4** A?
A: **120** A
